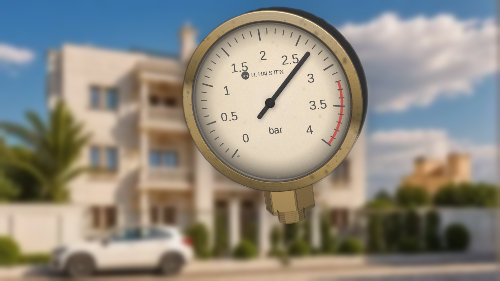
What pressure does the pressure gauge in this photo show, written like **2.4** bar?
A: **2.7** bar
